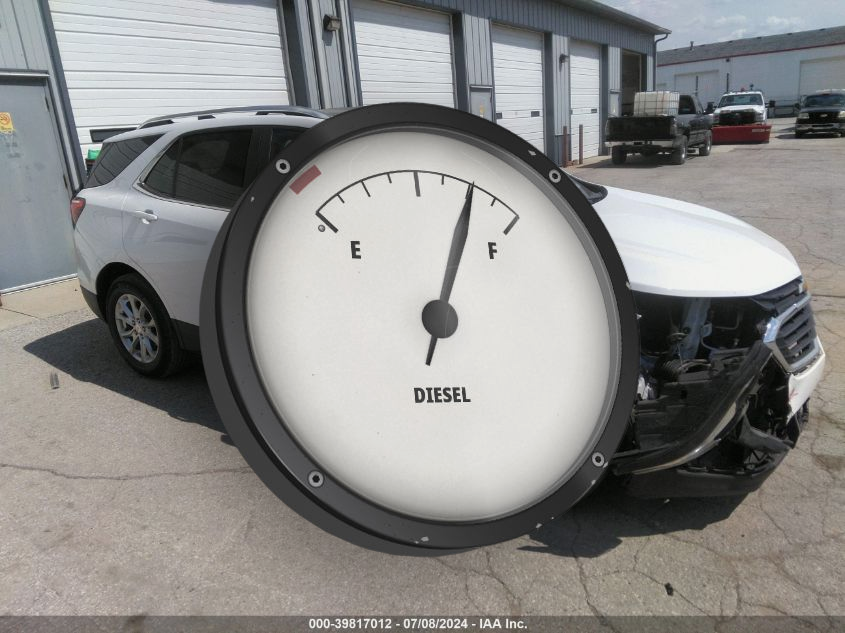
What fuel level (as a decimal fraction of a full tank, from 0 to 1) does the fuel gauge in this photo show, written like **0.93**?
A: **0.75**
